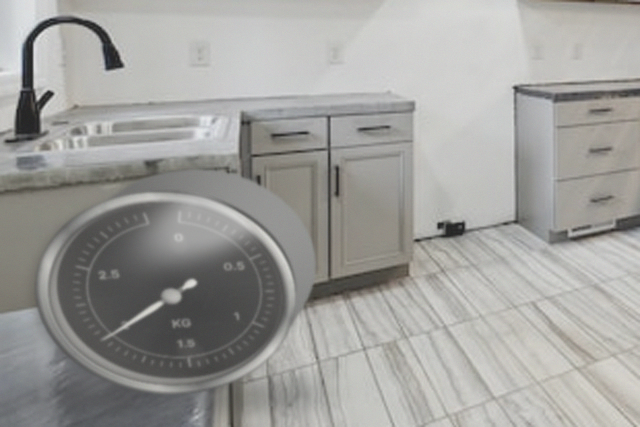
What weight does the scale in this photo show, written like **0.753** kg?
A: **2** kg
